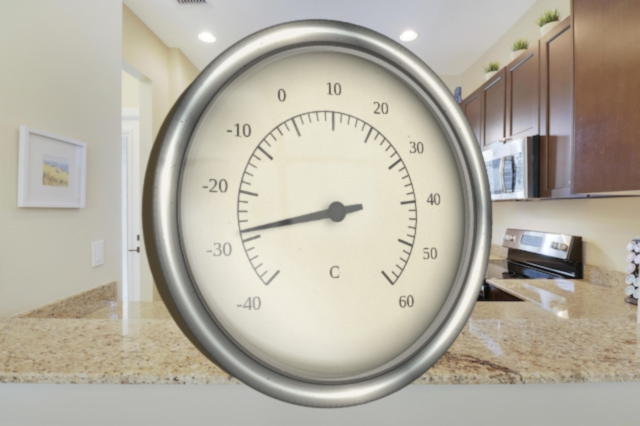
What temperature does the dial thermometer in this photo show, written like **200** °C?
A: **-28** °C
